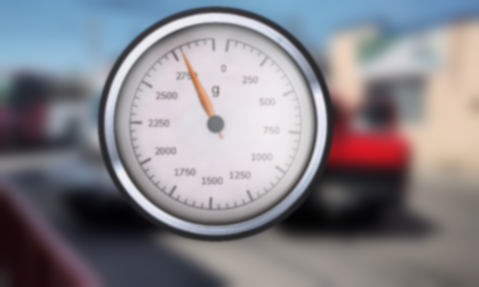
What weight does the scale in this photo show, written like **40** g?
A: **2800** g
